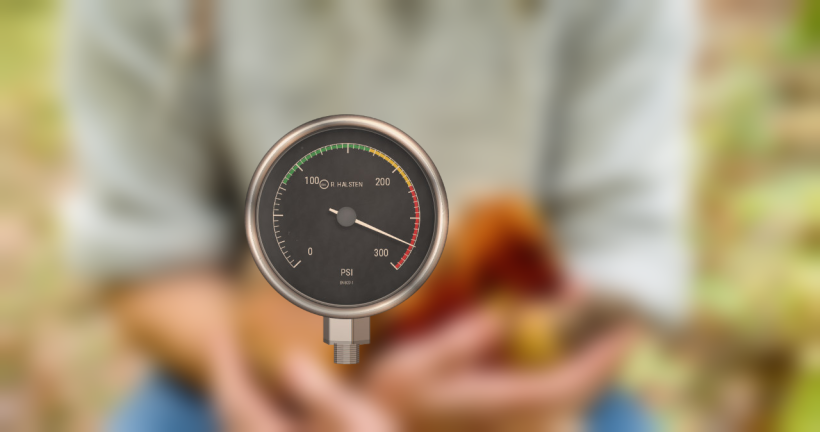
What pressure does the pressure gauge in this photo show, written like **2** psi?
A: **275** psi
